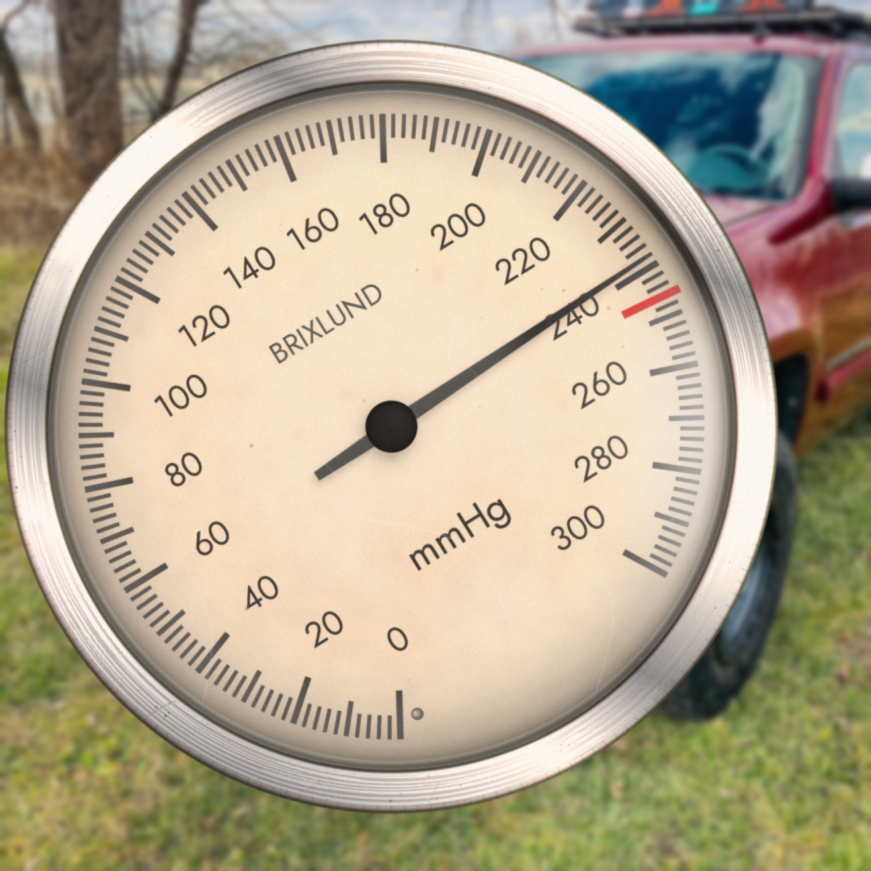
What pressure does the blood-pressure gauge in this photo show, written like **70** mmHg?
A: **238** mmHg
